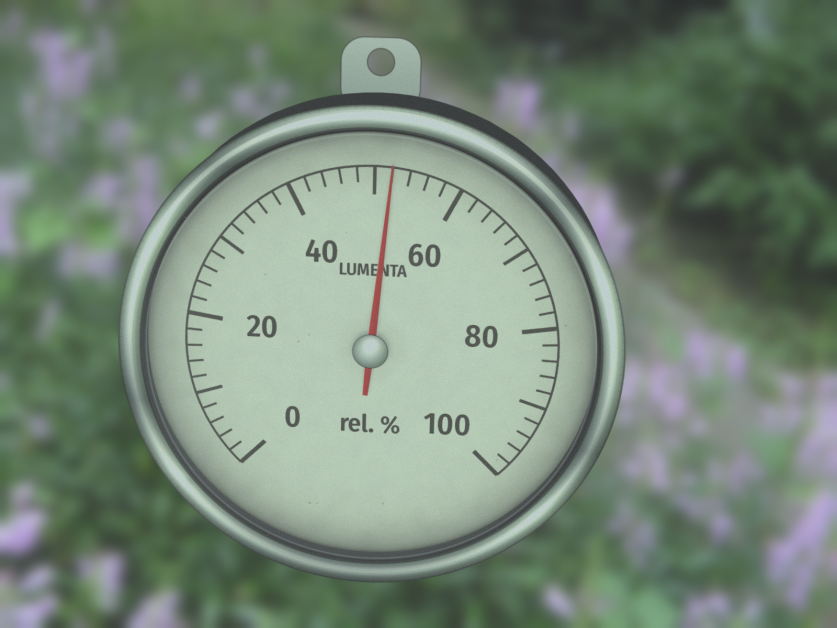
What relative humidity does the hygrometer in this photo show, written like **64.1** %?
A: **52** %
